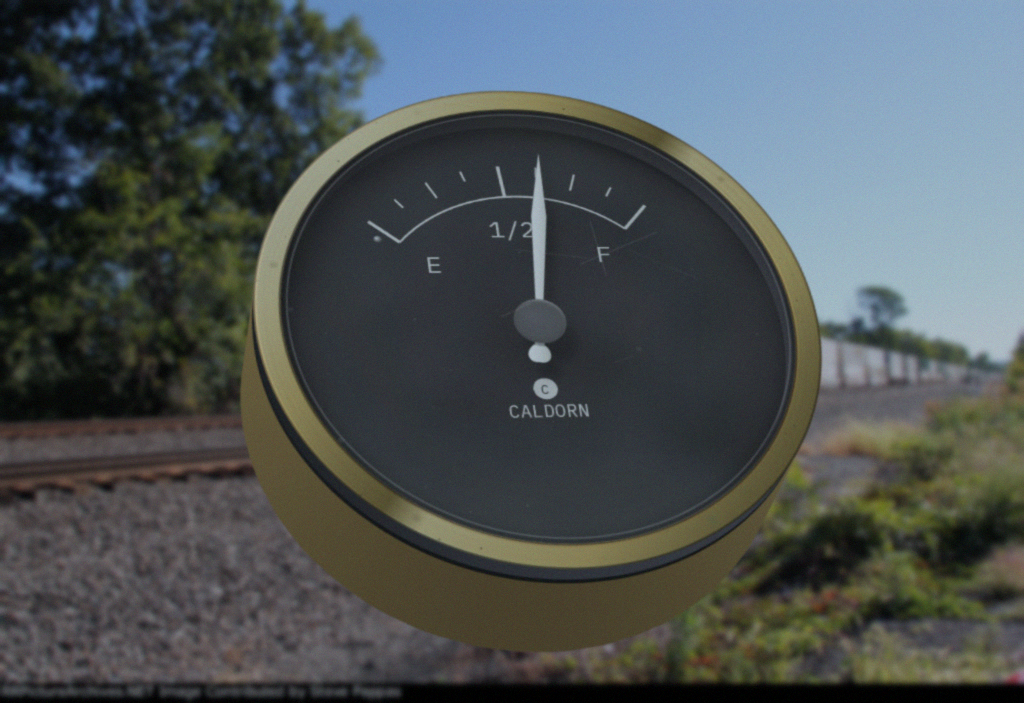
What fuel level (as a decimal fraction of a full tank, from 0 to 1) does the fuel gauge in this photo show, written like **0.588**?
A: **0.625**
